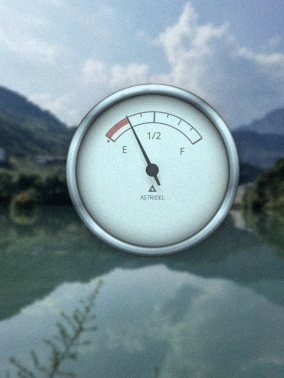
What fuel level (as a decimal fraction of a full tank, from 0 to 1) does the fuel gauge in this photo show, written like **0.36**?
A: **0.25**
